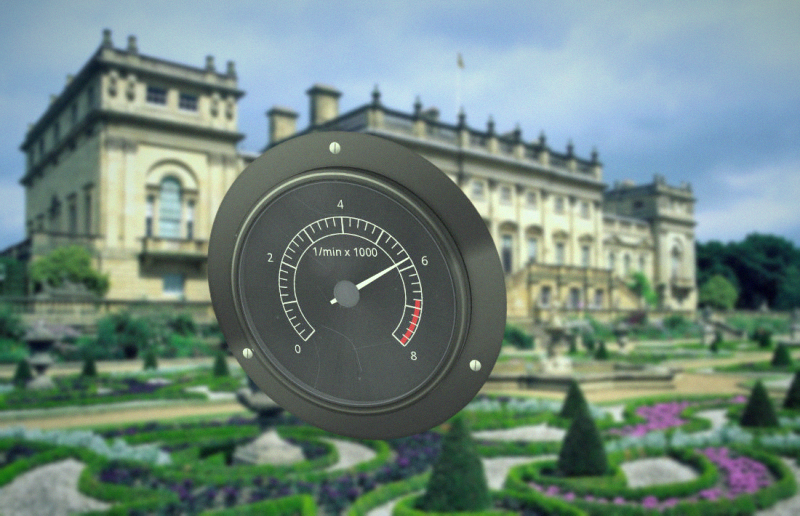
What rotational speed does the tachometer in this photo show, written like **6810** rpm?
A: **5800** rpm
